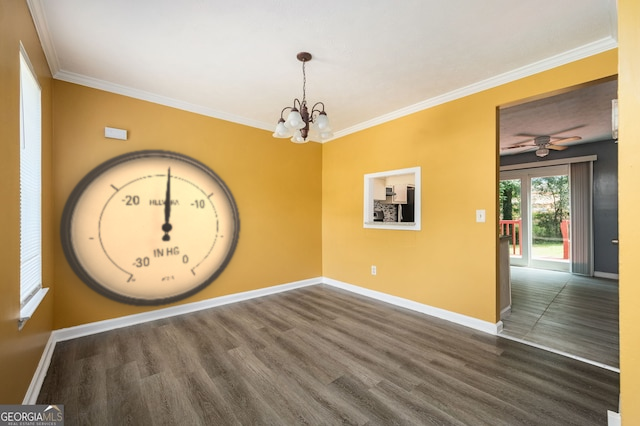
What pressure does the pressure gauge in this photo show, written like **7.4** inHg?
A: **-15** inHg
